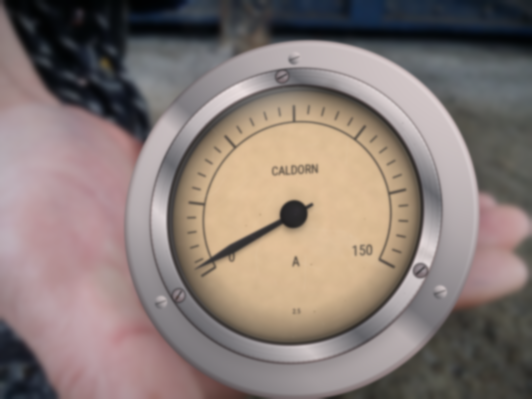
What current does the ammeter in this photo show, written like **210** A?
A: **2.5** A
